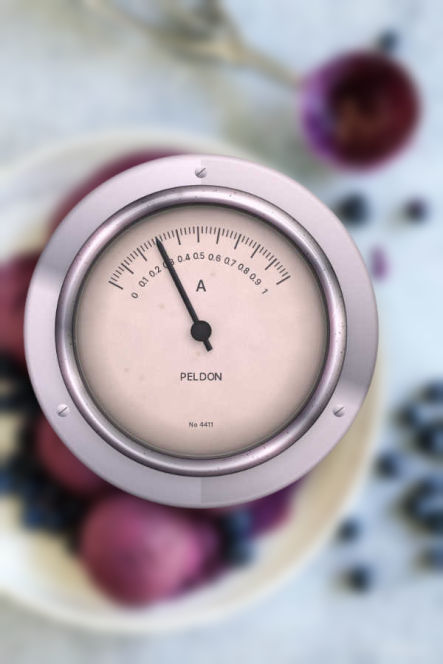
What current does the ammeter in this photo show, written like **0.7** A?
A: **0.3** A
